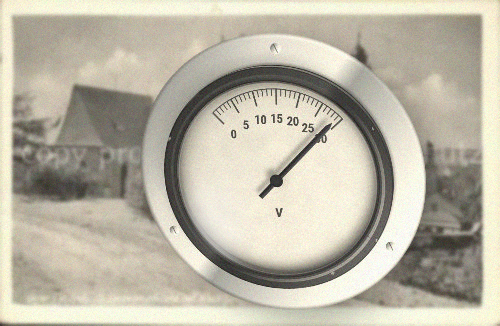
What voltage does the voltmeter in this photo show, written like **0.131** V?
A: **29** V
